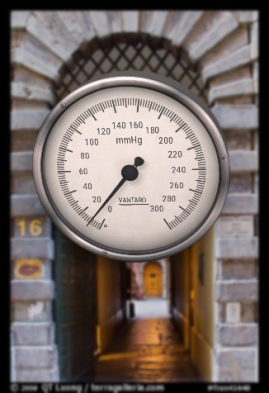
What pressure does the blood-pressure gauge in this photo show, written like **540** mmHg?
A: **10** mmHg
